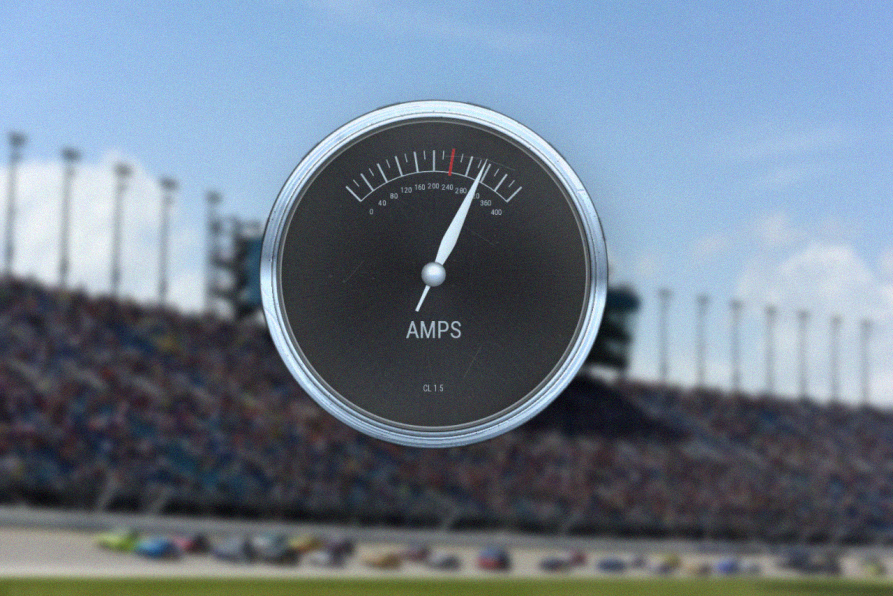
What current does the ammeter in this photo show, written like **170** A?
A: **310** A
